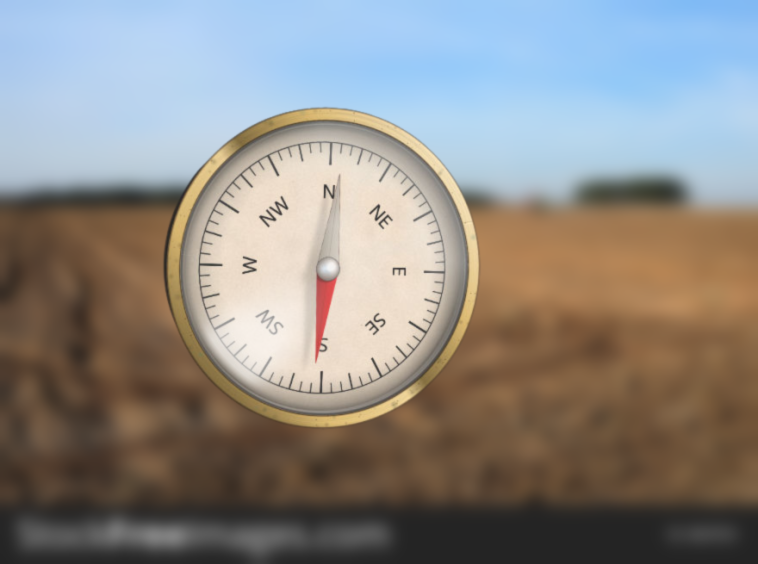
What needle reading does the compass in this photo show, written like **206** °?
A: **185** °
